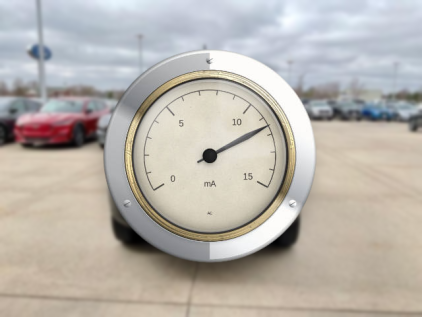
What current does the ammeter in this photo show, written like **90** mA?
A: **11.5** mA
